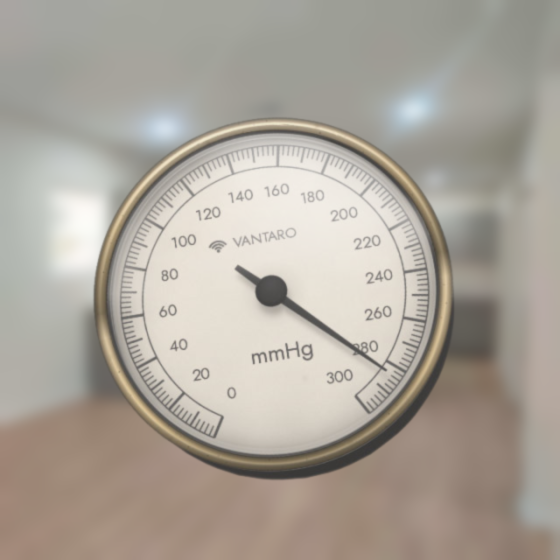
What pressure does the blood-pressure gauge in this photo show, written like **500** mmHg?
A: **284** mmHg
